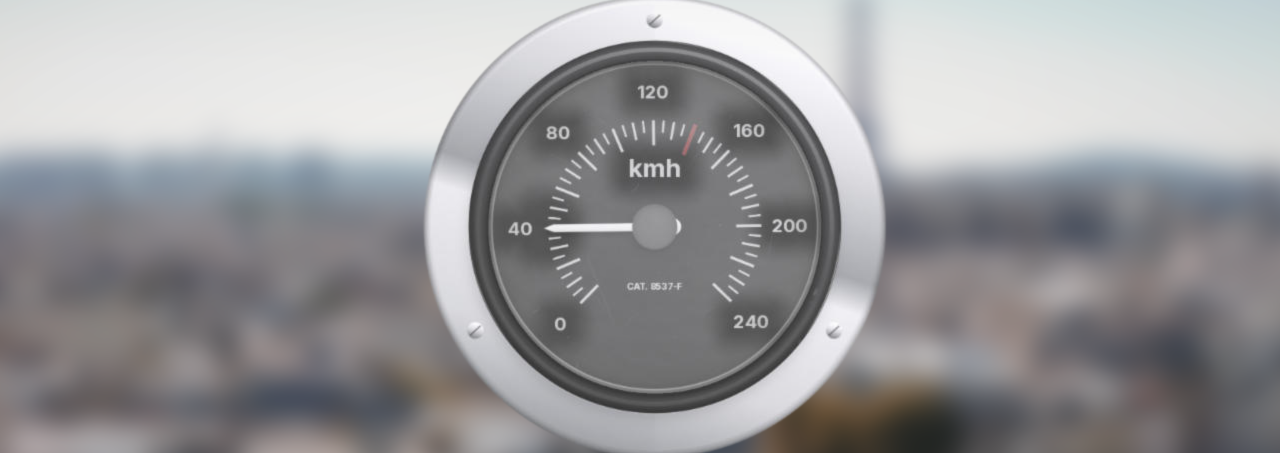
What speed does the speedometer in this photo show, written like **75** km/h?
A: **40** km/h
